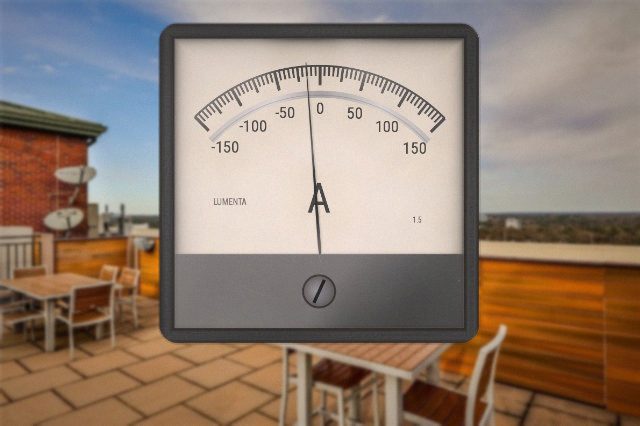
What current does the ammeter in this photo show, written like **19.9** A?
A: **-15** A
